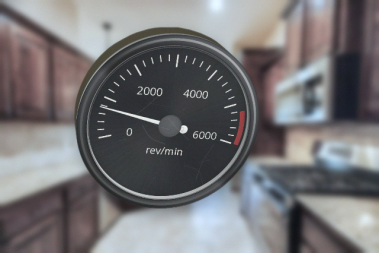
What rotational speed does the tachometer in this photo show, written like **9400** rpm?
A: **800** rpm
